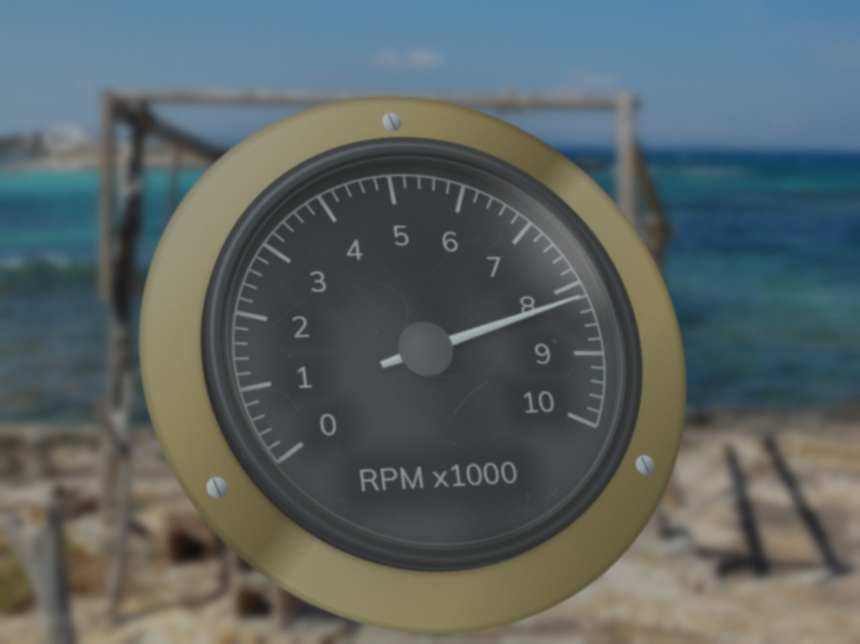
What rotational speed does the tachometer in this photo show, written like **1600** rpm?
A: **8200** rpm
